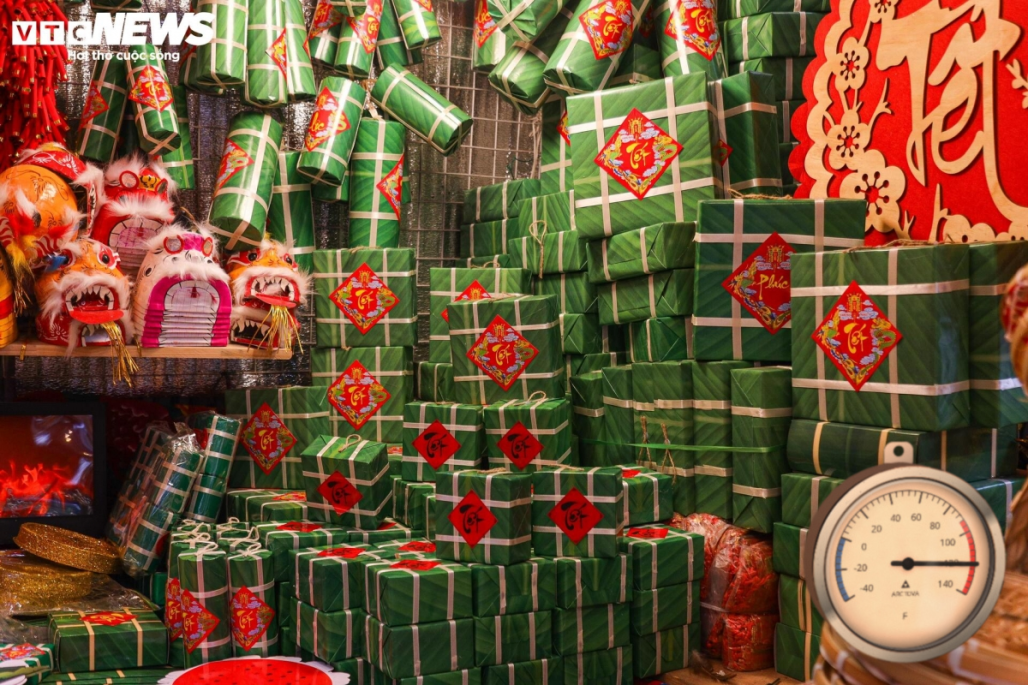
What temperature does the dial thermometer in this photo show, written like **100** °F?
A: **120** °F
